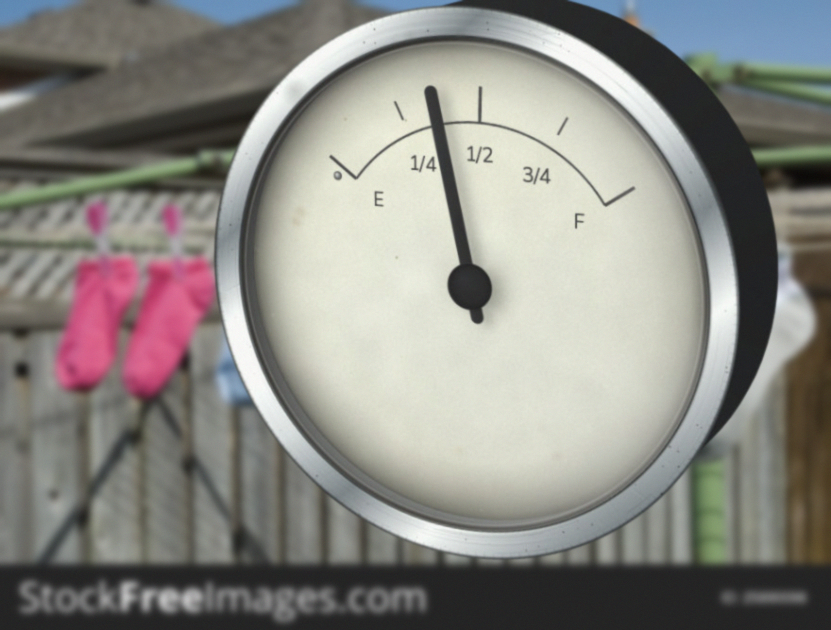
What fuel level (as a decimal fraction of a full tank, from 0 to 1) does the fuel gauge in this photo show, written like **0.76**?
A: **0.375**
